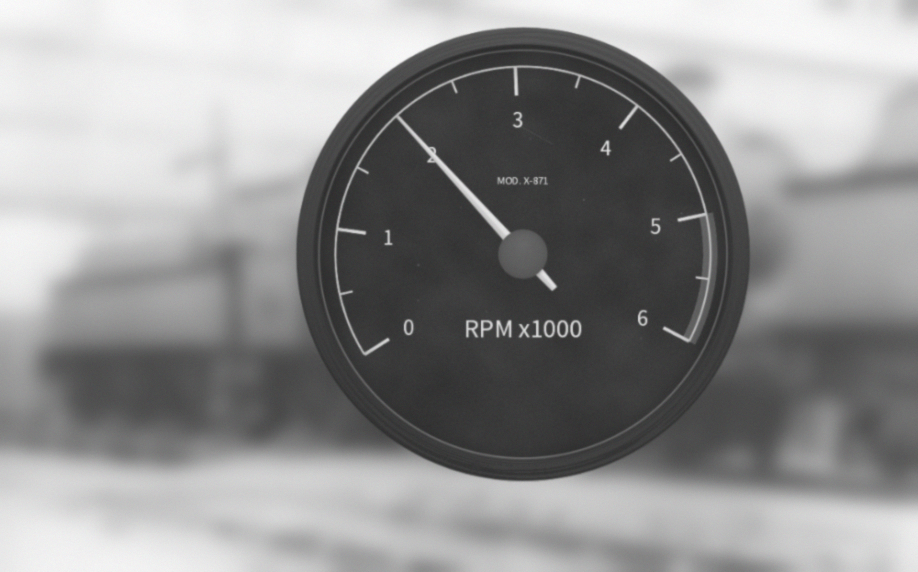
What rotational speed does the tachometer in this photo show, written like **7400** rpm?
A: **2000** rpm
